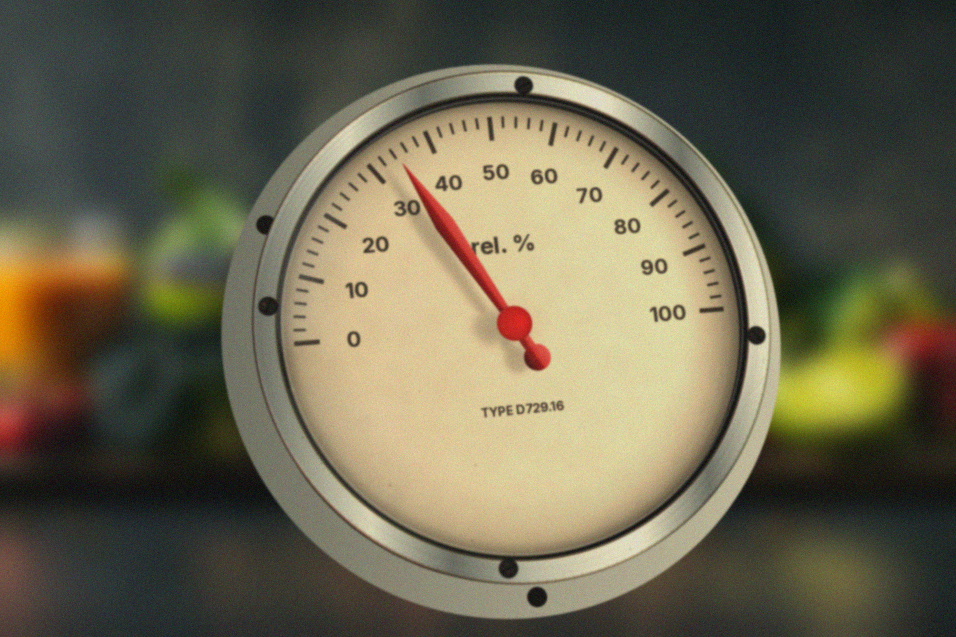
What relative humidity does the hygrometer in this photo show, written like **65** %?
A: **34** %
